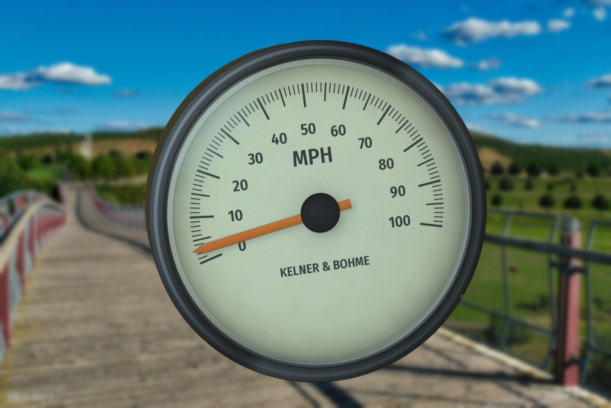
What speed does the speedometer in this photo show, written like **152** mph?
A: **3** mph
